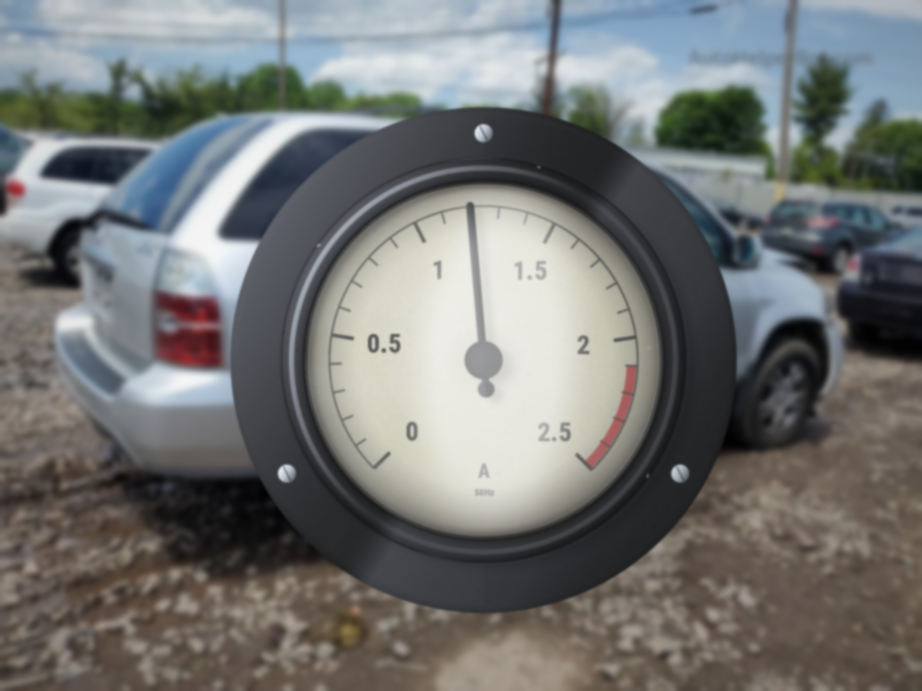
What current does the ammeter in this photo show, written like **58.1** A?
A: **1.2** A
